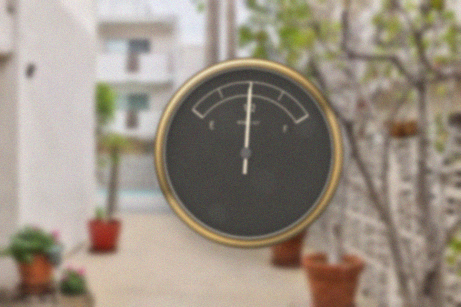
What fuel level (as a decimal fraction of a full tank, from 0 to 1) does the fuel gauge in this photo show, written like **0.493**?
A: **0.5**
